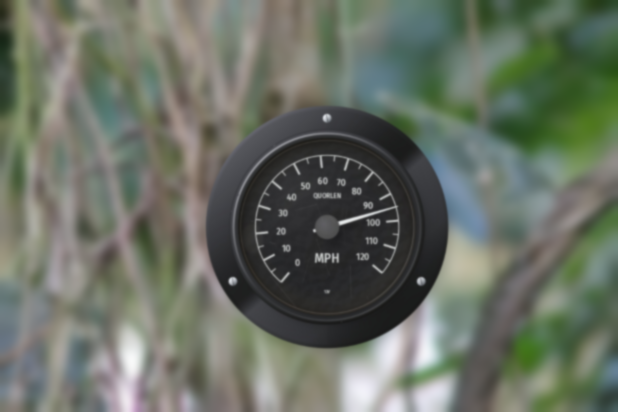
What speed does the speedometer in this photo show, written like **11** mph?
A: **95** mph
